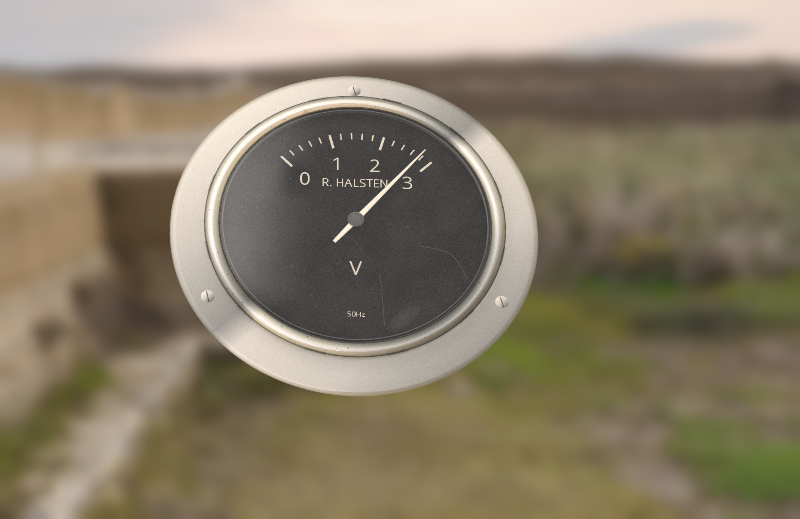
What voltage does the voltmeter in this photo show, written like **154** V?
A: **2.8** V
